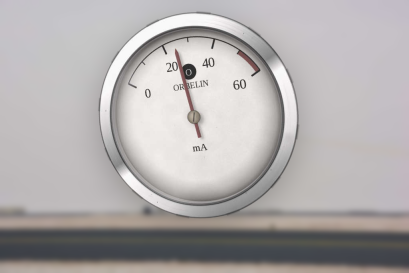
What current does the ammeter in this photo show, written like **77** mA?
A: **25** mA
